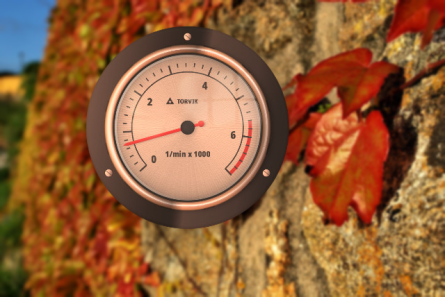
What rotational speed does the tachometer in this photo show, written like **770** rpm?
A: **700** rpm
